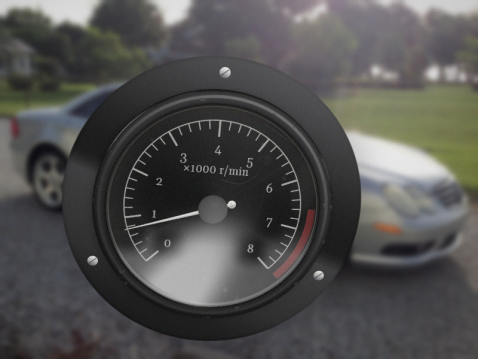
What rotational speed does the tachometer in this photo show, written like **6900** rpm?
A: **800** rpm
